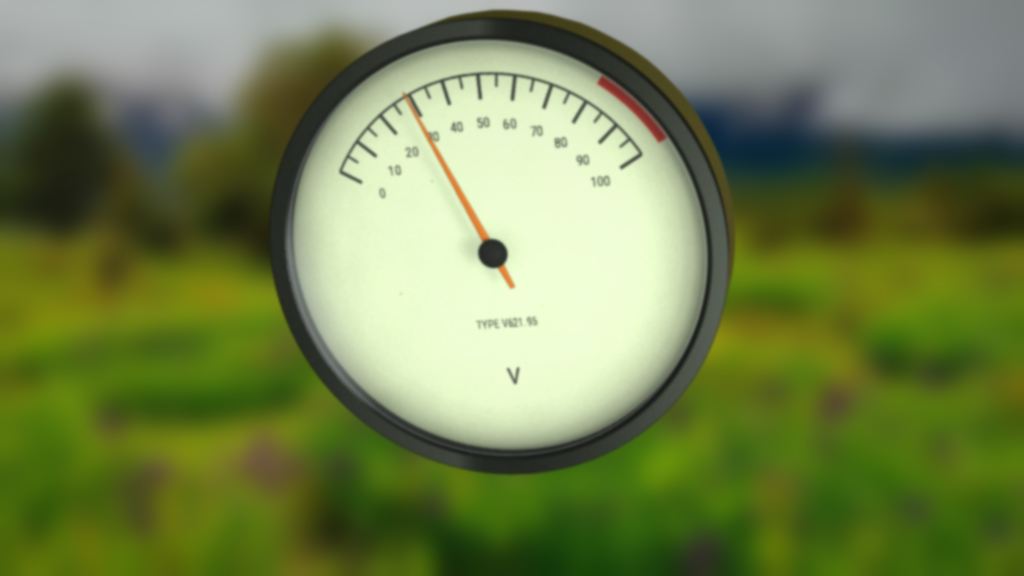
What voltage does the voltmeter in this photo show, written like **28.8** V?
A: **30** V
